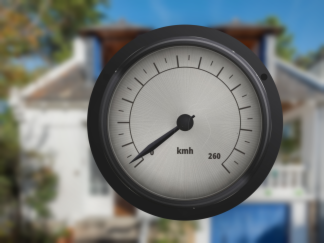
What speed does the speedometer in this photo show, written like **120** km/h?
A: **5** km/h
